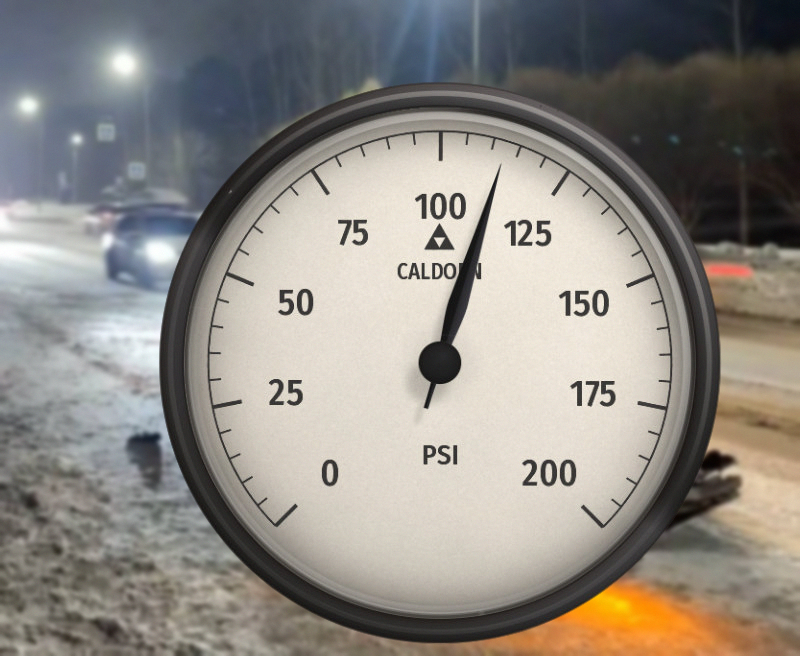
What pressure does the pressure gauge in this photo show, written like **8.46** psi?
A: **112.5** psi
